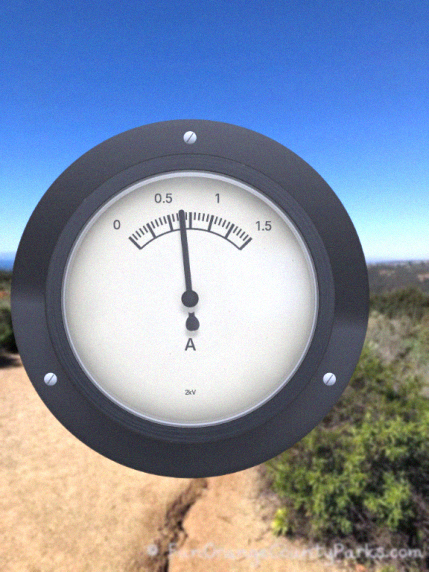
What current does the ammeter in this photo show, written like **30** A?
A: **0.65** A
